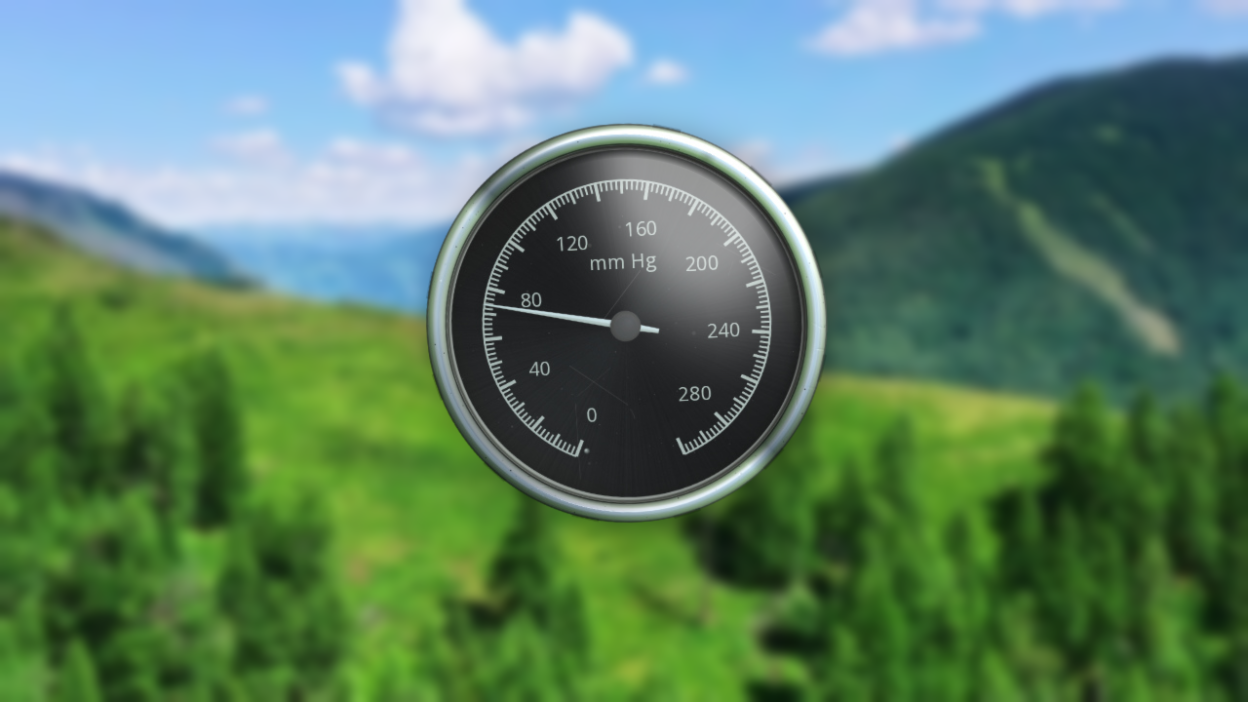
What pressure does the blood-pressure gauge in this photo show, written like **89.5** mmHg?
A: **74** mmHg
